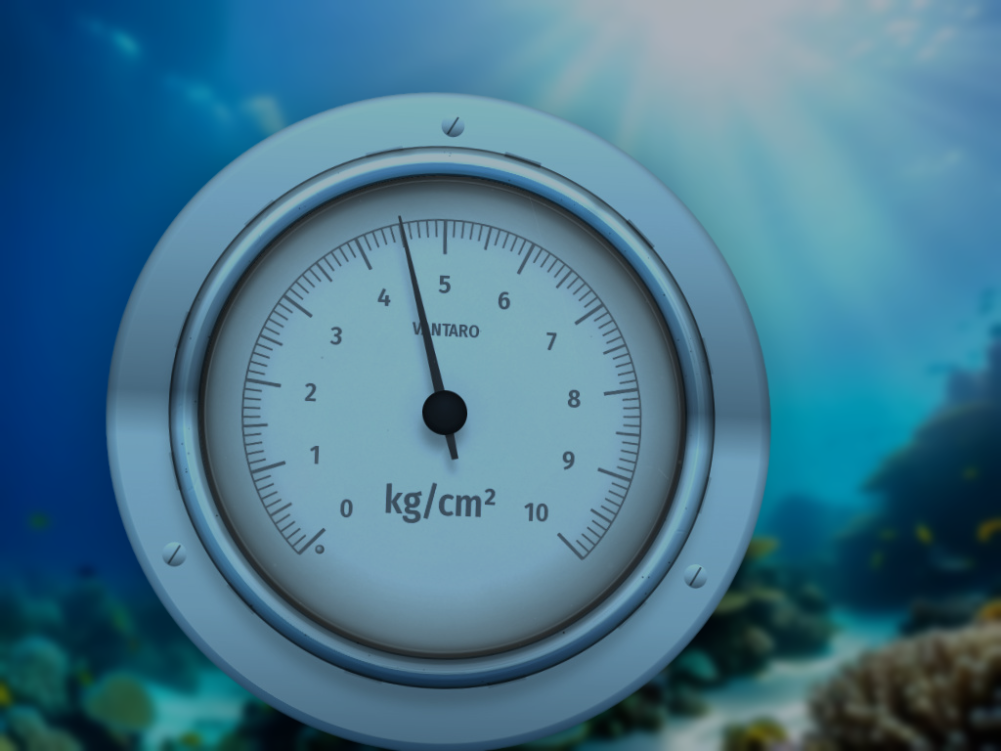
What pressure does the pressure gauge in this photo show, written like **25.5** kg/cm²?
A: **4.5** kg/cm²
